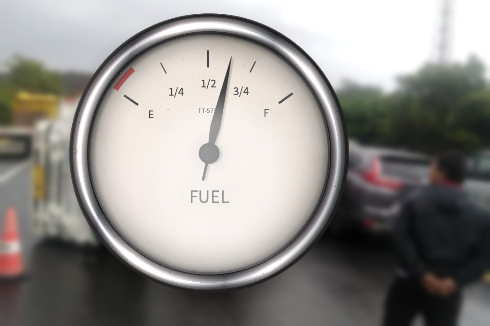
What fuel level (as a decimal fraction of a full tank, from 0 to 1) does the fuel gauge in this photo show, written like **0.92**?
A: **0.625**
